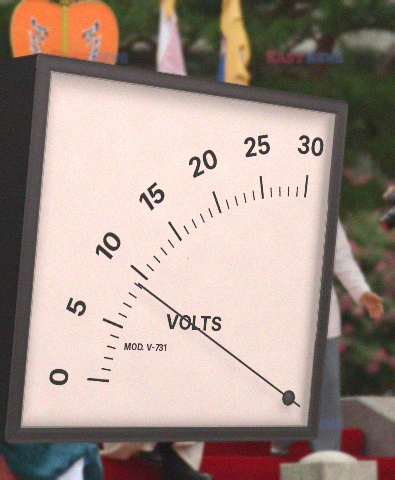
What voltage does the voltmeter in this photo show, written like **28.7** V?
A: **9** V
